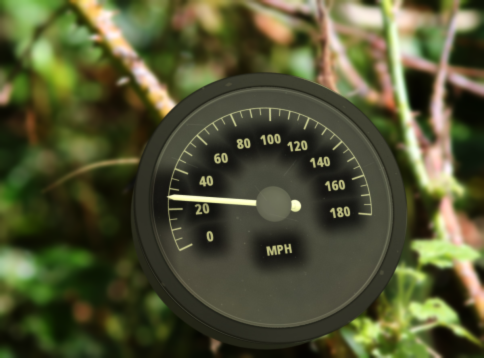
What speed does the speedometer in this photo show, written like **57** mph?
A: **25** mph
